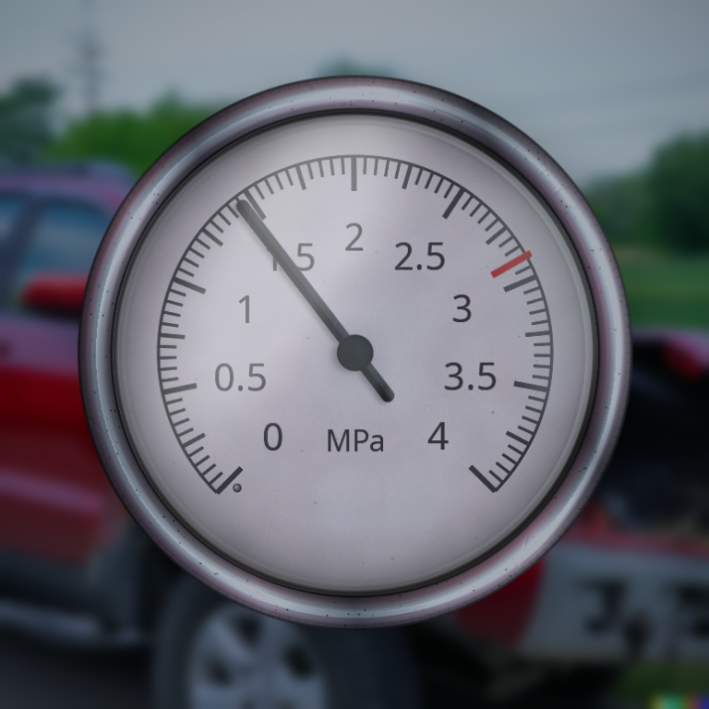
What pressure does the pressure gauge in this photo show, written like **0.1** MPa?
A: **1.45** MPa
